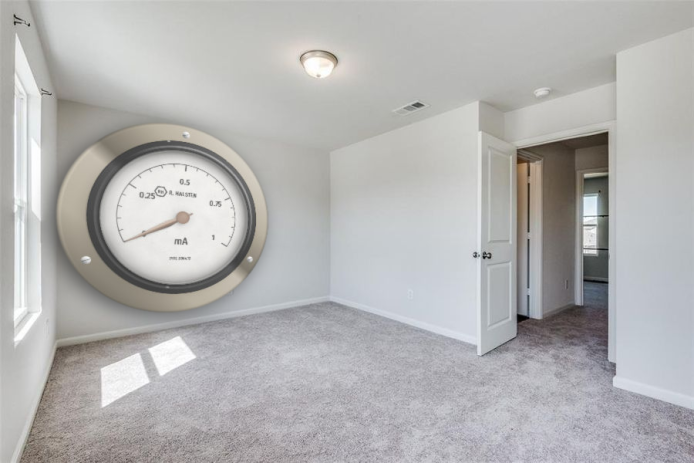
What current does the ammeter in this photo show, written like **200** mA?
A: **0** mA
